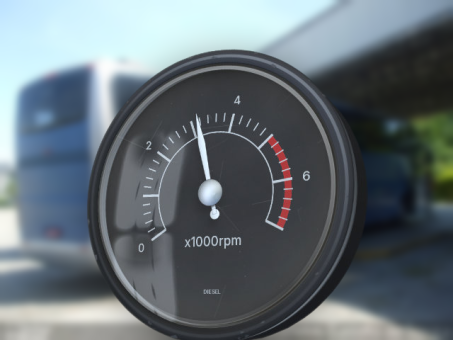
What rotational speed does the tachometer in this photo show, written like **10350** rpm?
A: **3200** rpm
